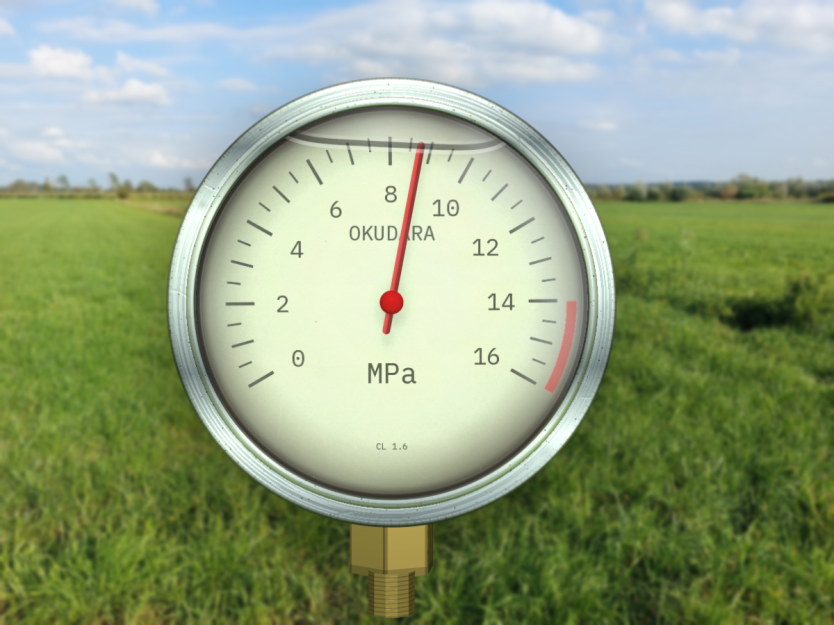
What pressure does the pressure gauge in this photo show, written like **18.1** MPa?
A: **8.75** MPa
